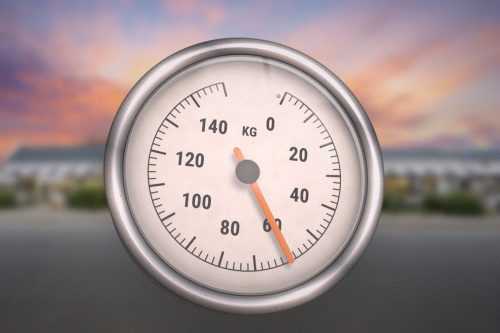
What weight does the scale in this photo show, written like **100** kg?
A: **60** kg
